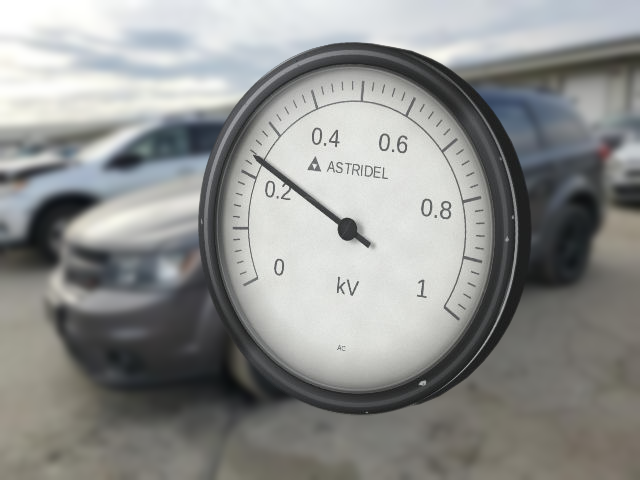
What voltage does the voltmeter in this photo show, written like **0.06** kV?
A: **0.24** kV
